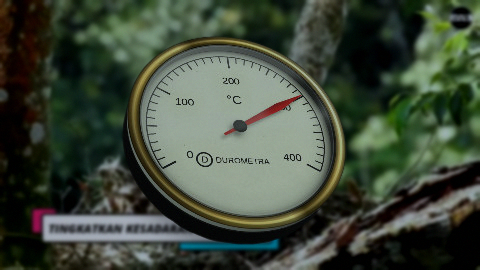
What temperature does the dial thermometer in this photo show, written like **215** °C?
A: **300** °C
